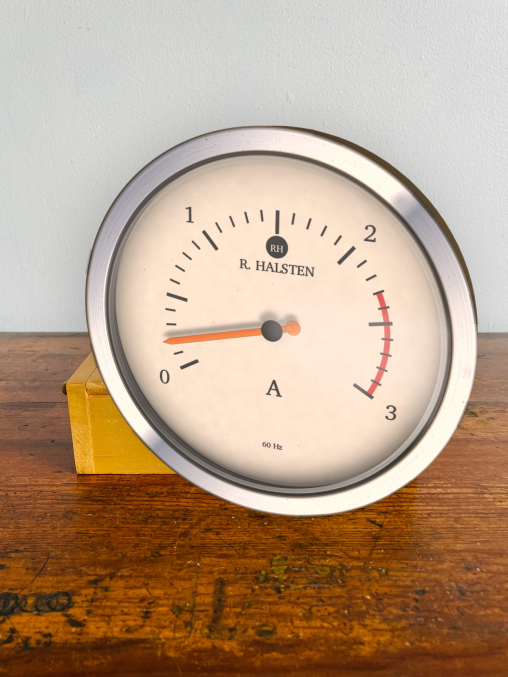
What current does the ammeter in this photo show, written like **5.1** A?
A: **0.2** A
